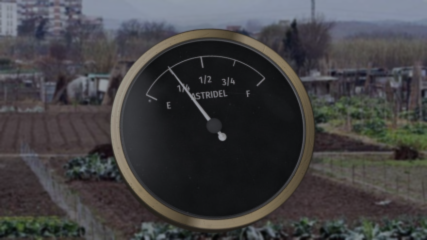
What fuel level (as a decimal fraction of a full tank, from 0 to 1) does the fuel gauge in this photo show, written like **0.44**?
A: **0.25**
